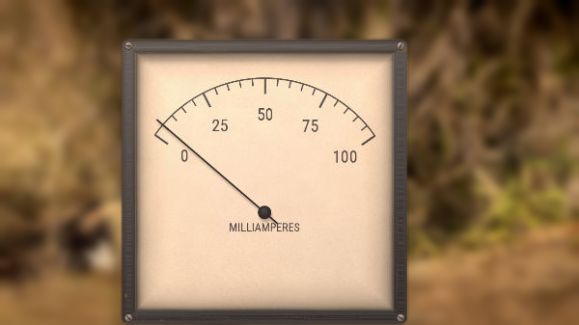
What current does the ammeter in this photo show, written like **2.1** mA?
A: **5** mA
